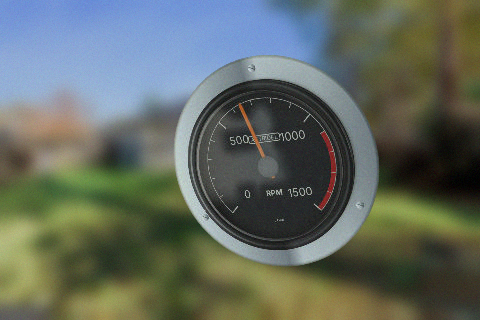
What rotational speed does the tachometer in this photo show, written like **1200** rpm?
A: **650** rpm
